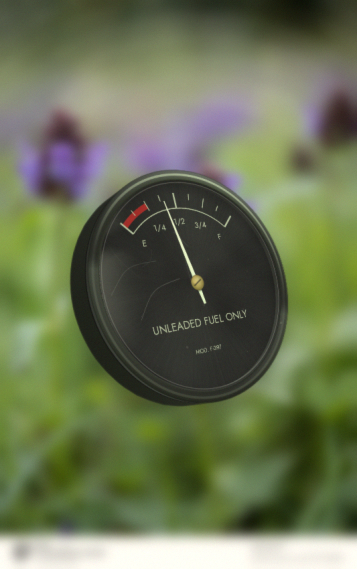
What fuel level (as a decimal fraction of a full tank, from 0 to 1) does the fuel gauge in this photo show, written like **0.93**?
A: **0.375**
